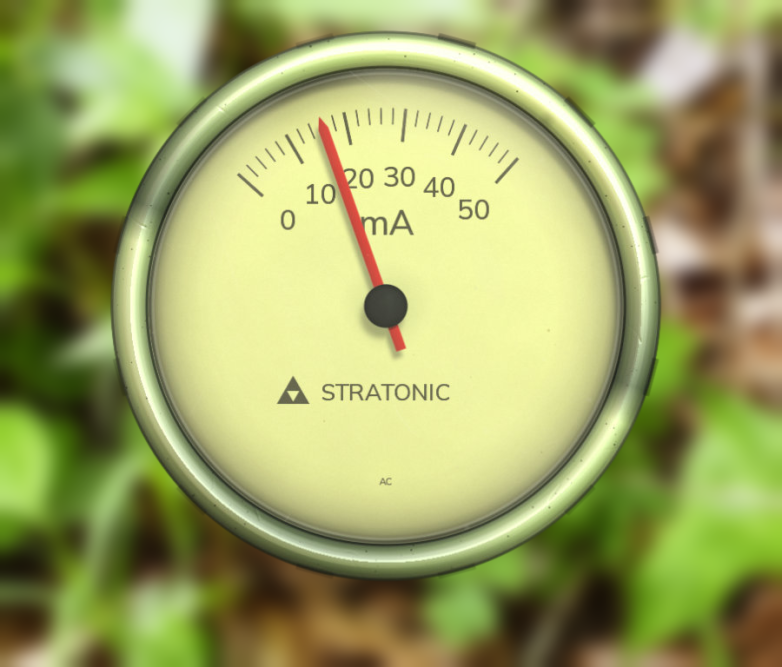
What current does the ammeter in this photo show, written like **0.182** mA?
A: **16** mA
